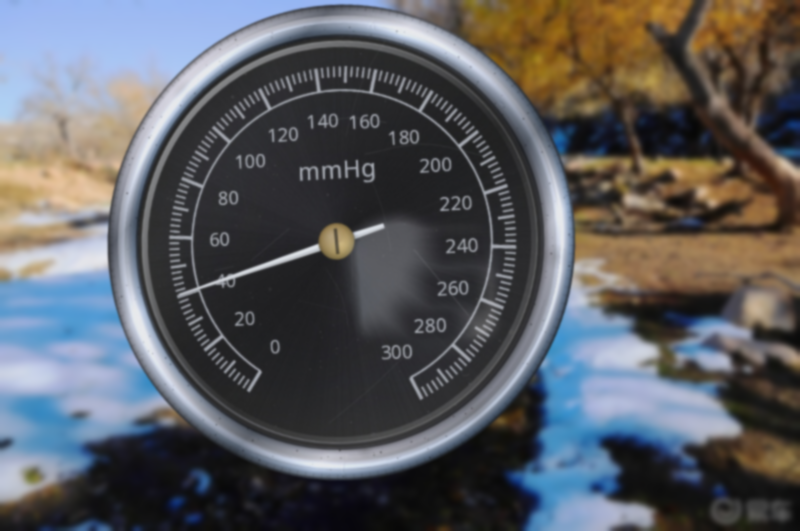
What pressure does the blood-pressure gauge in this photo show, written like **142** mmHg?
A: **40** mmHg
